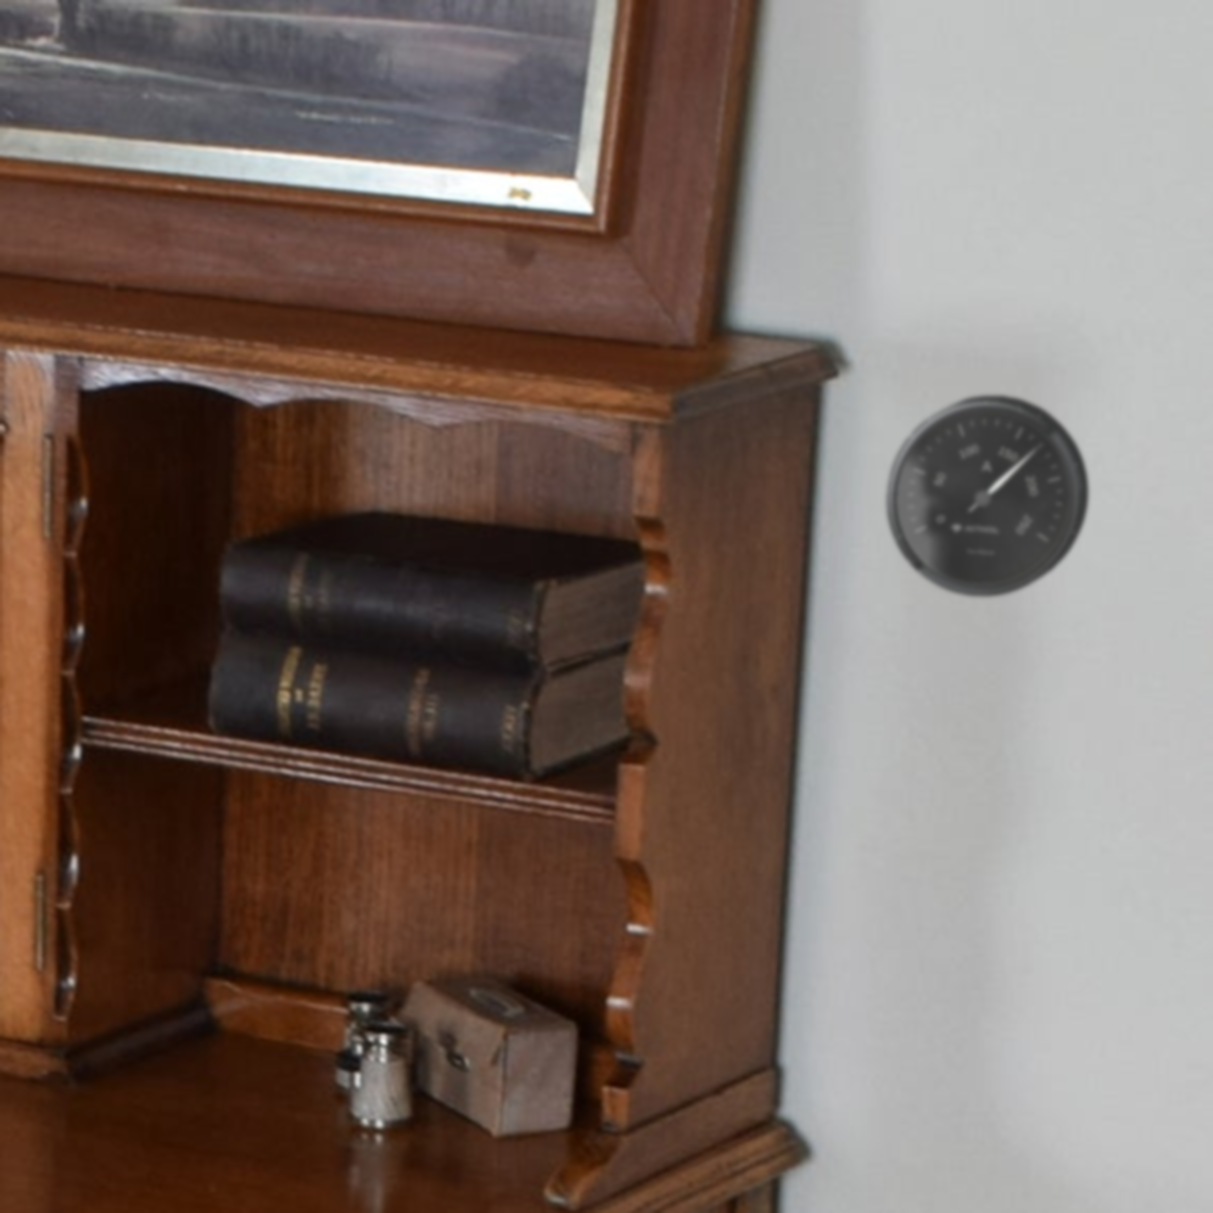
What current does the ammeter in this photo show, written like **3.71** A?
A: **170** A
